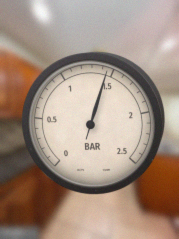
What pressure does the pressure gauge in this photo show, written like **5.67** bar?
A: **1.45** bar
